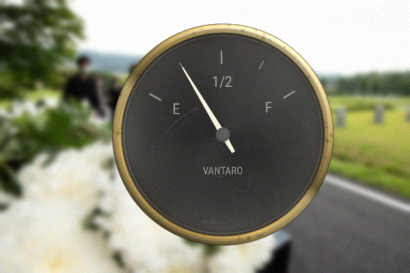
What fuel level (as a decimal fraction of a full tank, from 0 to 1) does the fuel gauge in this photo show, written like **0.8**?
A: **0.25**
